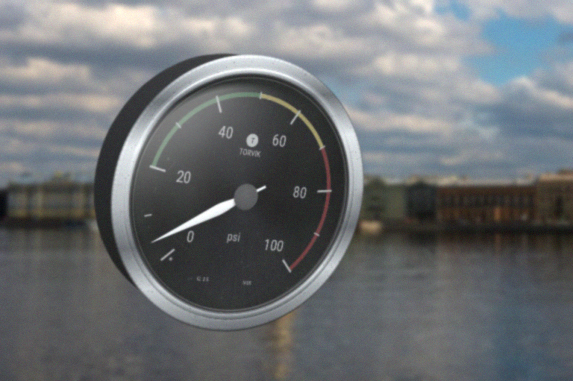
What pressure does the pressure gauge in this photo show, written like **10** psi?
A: **5** psi
